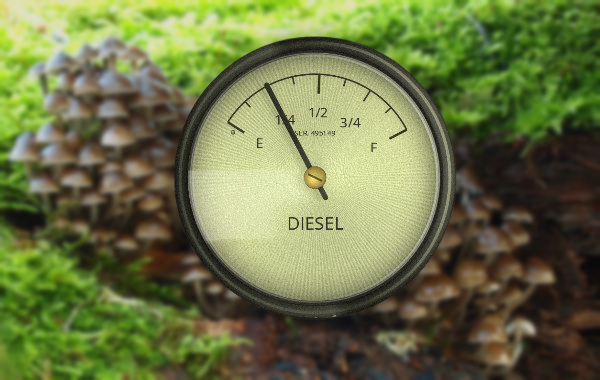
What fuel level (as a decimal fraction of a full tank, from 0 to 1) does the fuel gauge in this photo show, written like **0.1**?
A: **0.25**
